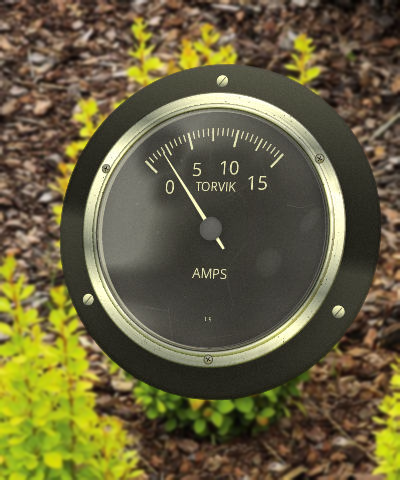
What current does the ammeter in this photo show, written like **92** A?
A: **2** A
